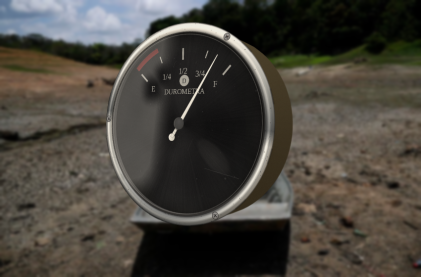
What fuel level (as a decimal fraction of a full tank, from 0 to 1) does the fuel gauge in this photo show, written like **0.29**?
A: **0.875**
